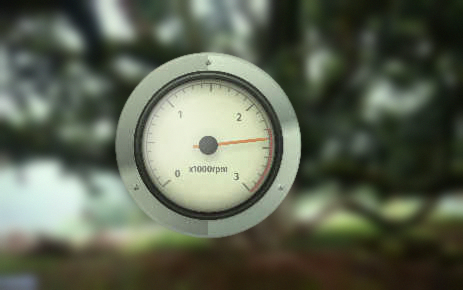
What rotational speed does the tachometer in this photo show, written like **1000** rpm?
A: **2400** rpm
